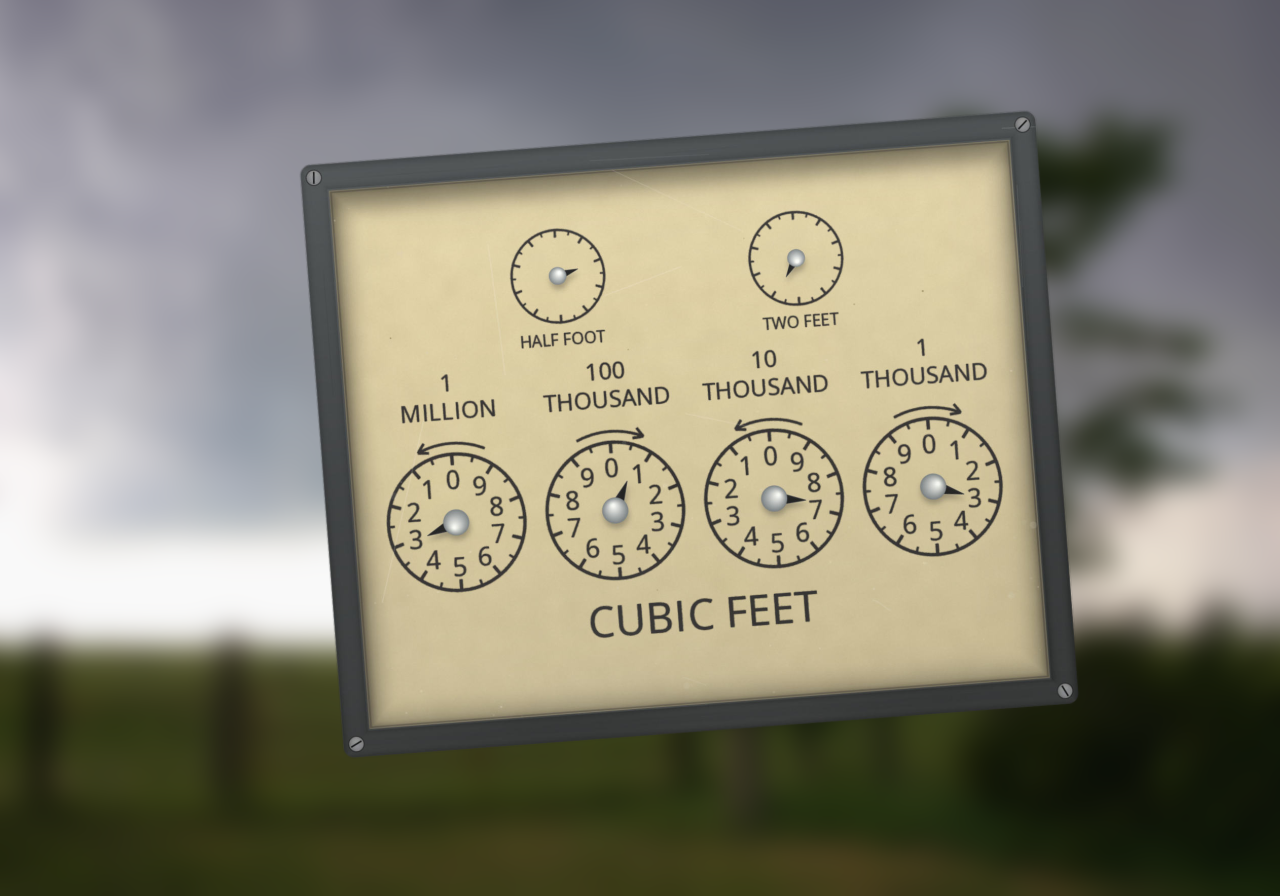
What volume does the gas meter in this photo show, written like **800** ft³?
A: **307300** ft³
